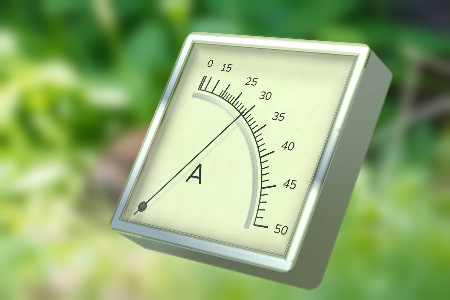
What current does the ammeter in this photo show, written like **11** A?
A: **30** A
